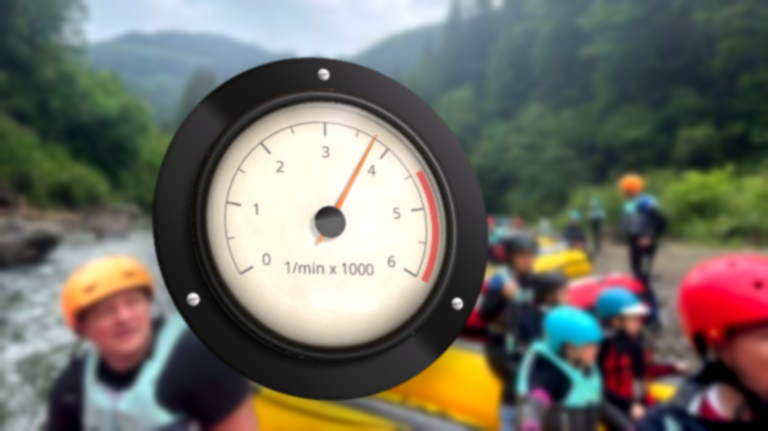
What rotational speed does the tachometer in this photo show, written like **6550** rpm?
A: **3750** rpm
